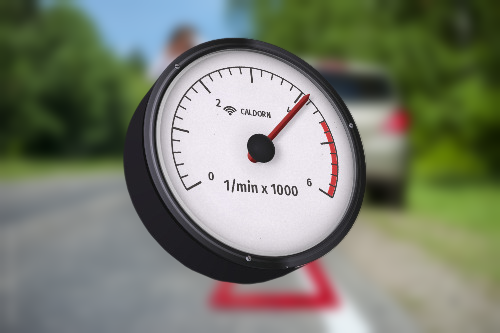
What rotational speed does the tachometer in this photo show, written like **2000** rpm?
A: **4100** rpm
